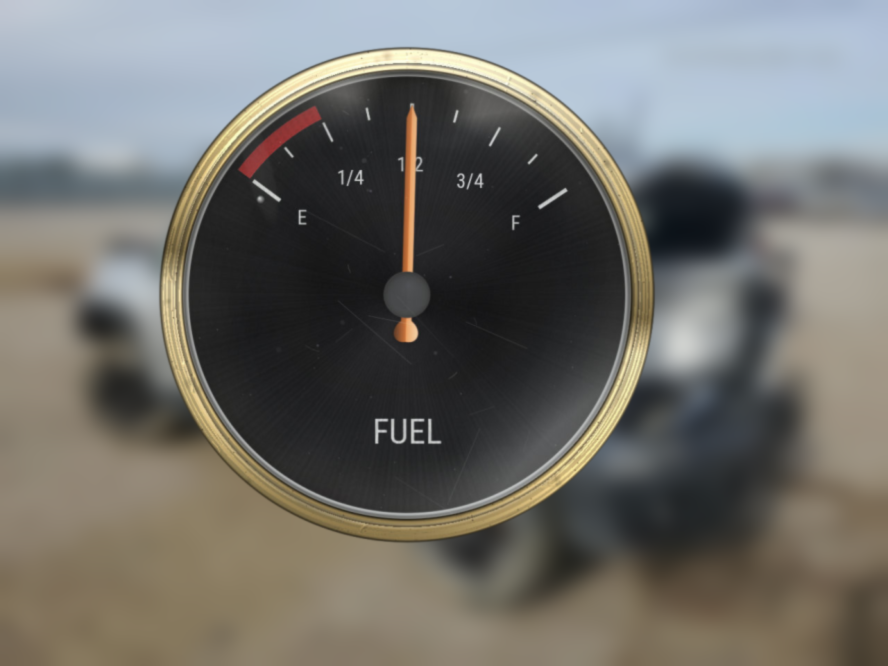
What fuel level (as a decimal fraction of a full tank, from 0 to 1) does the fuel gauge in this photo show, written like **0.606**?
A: **0.5**
